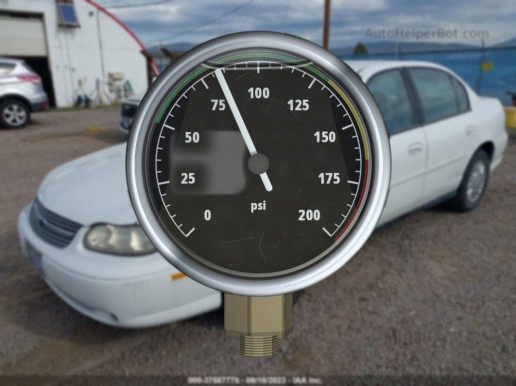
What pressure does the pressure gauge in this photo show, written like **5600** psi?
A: **82.5** psi
